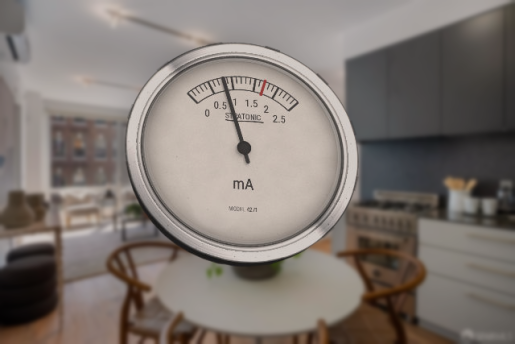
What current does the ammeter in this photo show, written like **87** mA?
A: **0.8** mA
